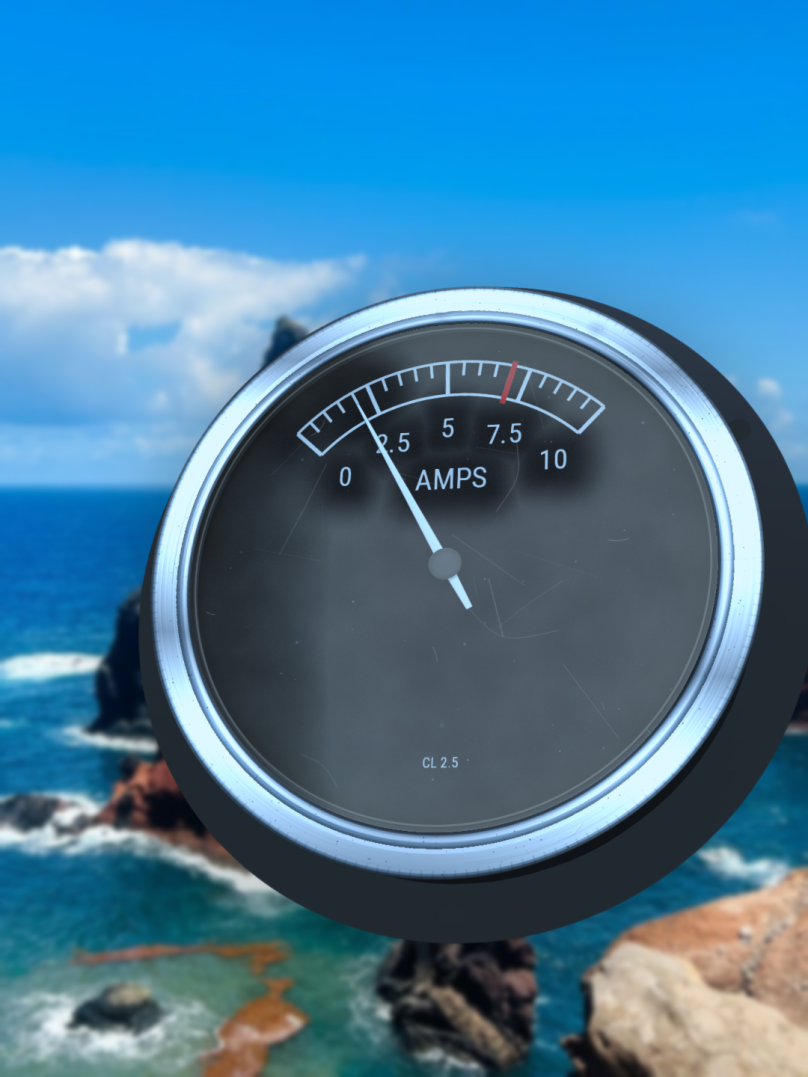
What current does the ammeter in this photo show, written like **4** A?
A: **2** A
